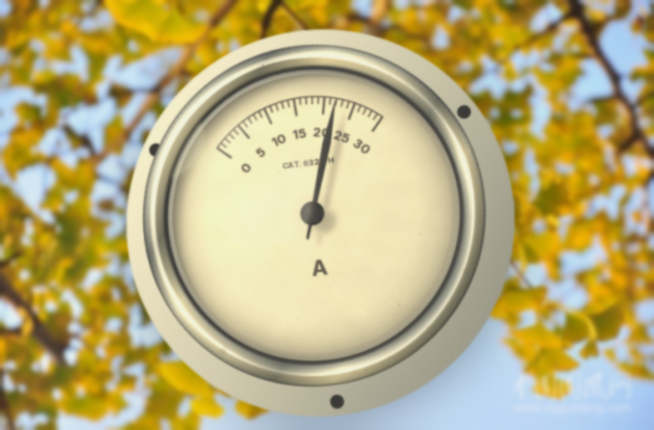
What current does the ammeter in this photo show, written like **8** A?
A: **22** A
